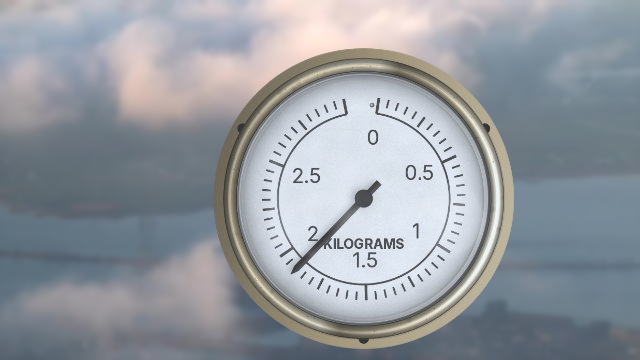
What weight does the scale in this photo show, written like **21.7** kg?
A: **1.9** kg
